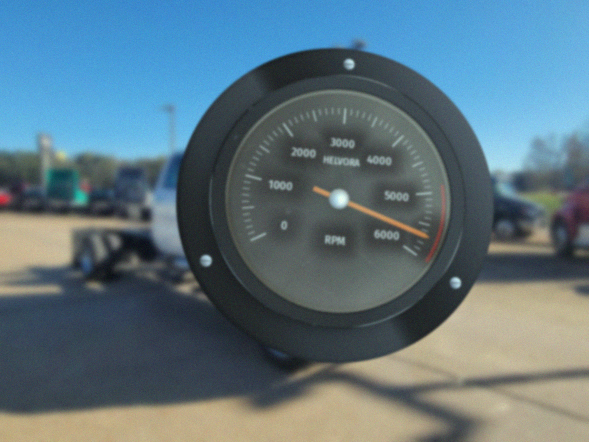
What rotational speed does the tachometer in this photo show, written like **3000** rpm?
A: **5700** rpm
